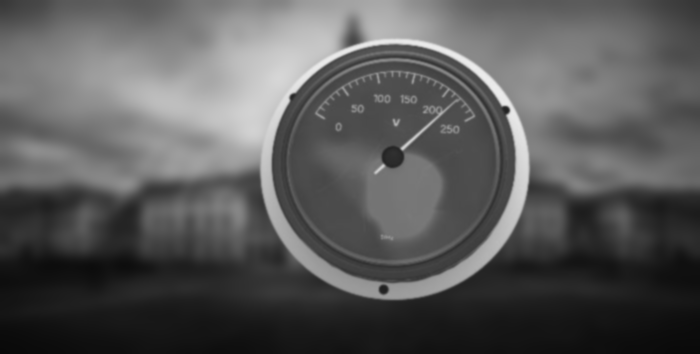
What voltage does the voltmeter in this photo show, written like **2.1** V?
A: **220** V
